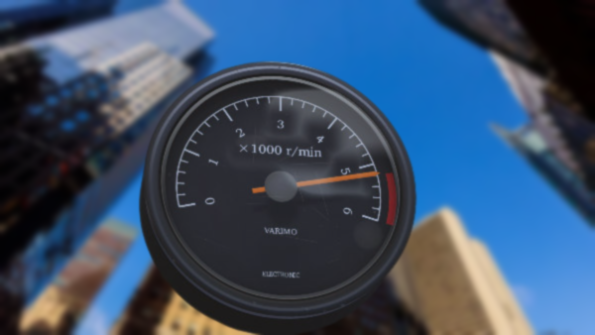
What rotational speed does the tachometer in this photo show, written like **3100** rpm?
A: **5200** rpm
